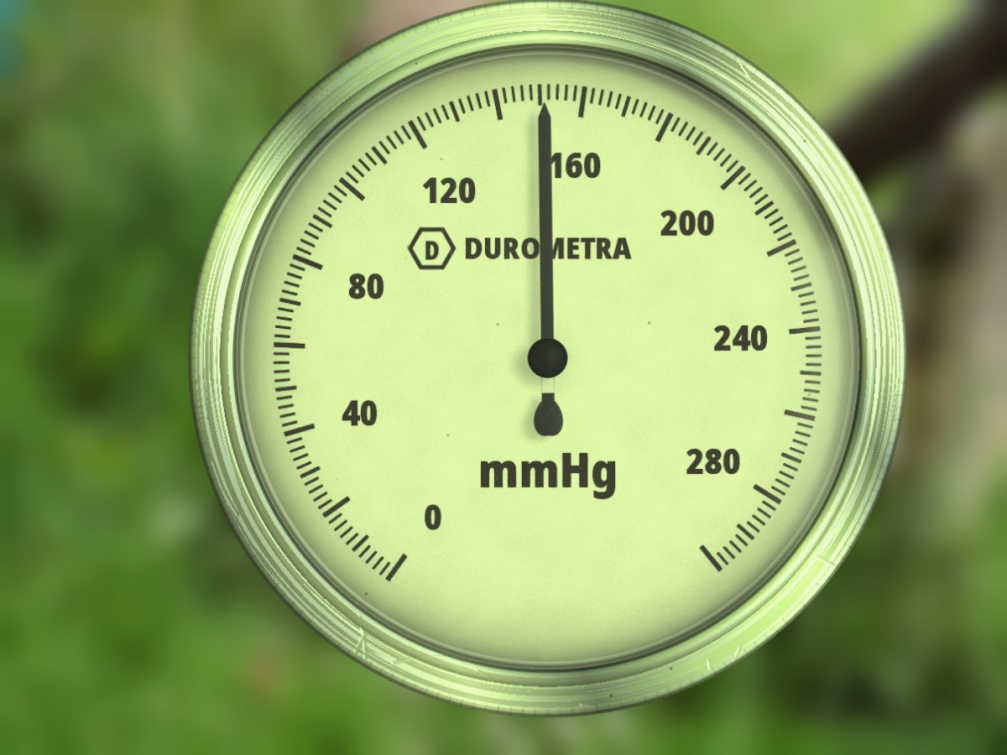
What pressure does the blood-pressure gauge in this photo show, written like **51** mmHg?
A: **151** mmHg
